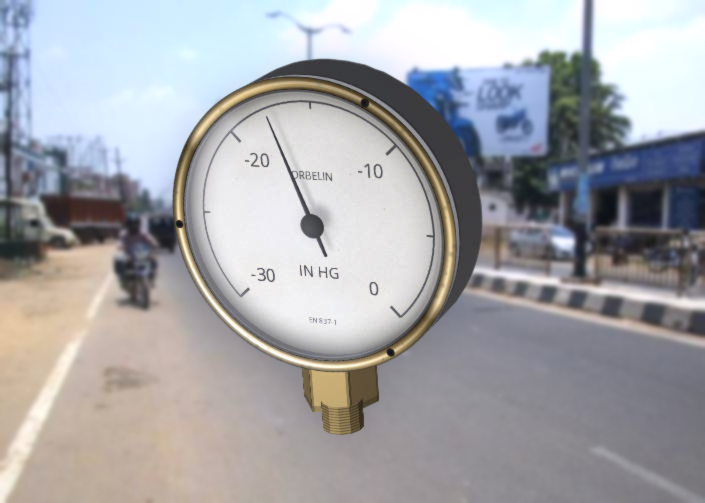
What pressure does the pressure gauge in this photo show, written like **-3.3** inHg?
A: **-17.5** inHg
